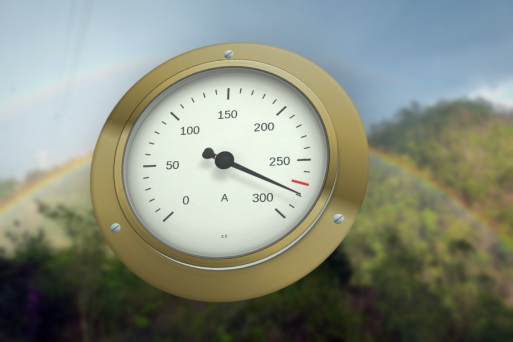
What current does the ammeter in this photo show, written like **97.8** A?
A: **280** A
